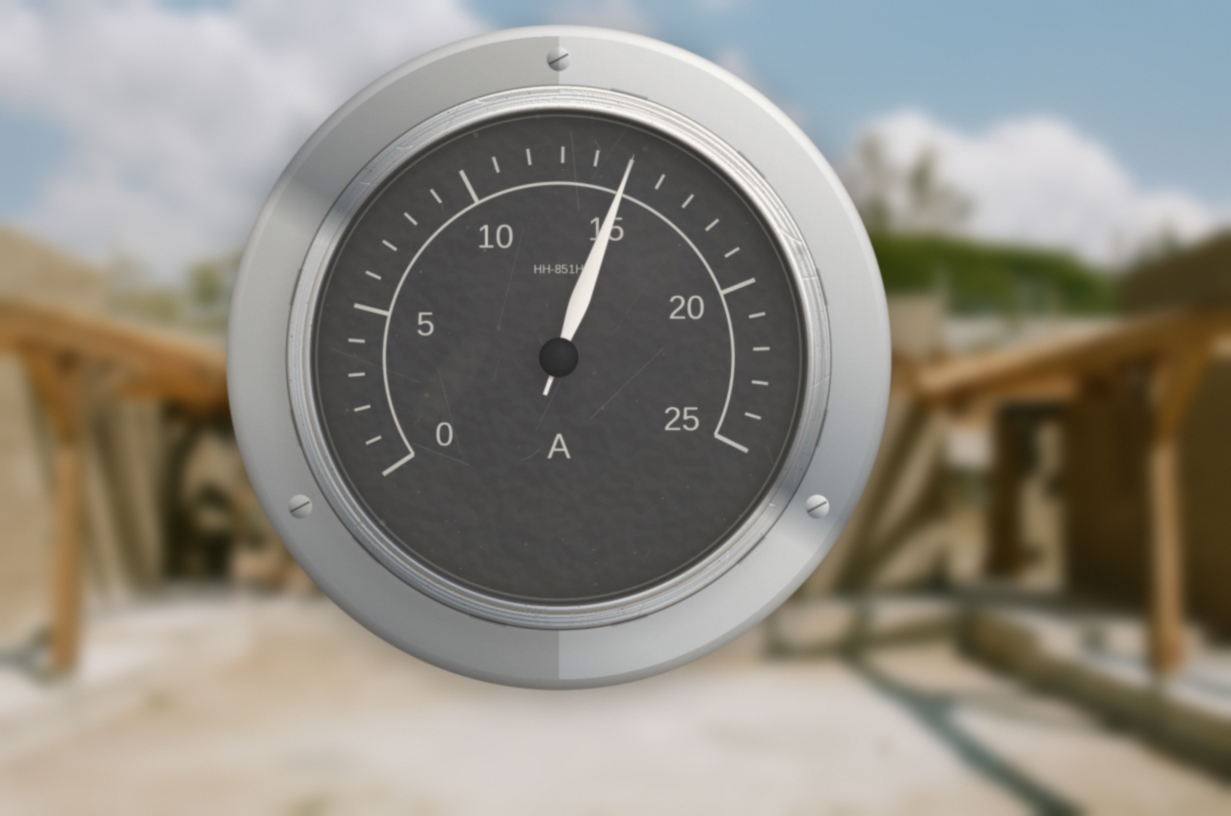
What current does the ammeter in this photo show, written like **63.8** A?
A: **15** A
